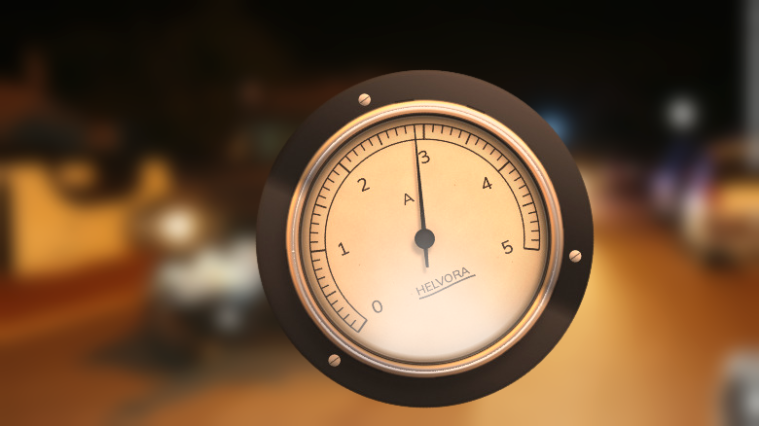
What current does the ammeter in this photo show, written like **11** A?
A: **2.9** A
